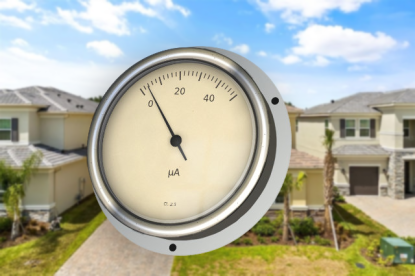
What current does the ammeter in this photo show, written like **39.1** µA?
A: **4** µA
